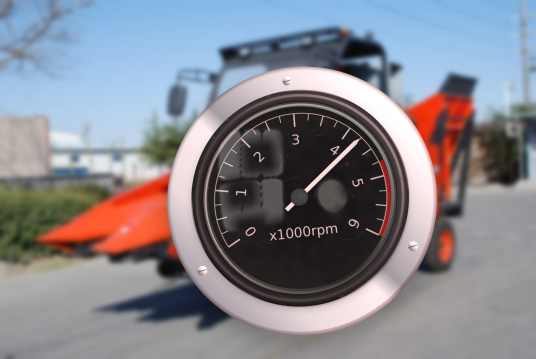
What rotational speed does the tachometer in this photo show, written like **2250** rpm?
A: **4250** rpm
